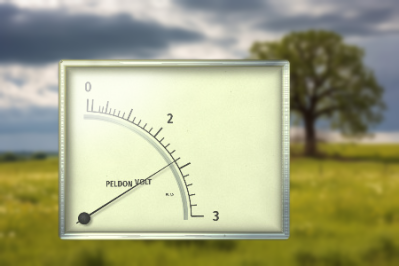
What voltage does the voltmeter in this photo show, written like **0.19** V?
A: **2.4** V
